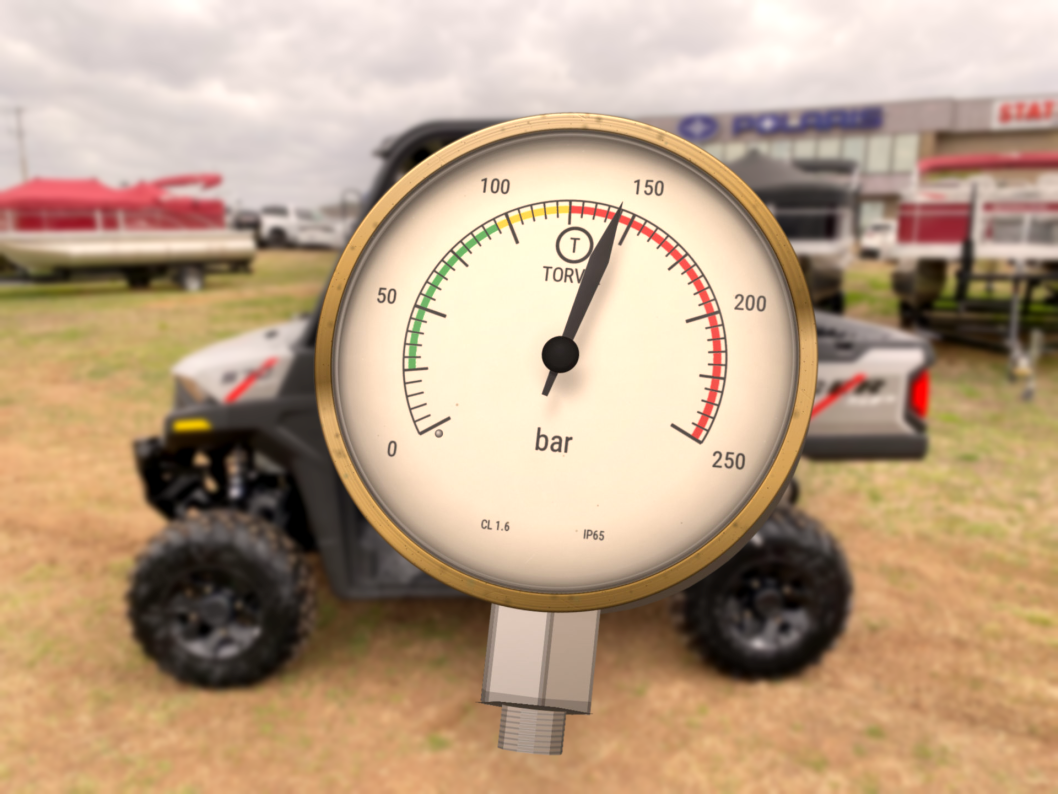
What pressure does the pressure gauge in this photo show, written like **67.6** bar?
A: **145** bar
